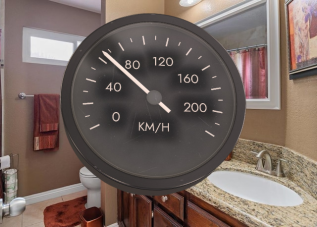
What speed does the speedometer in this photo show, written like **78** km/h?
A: **65** km/h
